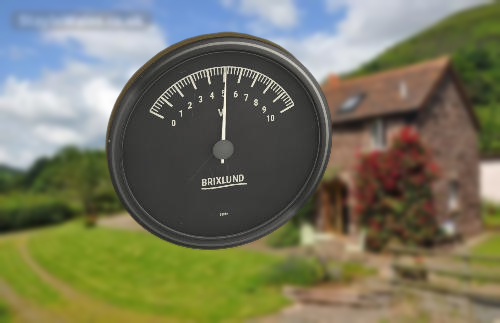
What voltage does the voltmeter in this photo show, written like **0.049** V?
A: **5** V
